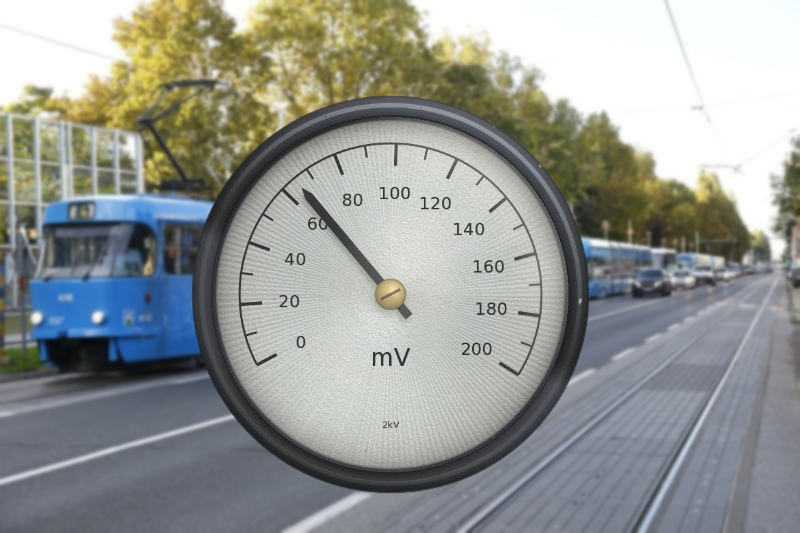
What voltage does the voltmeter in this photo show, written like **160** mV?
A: **65** mV
